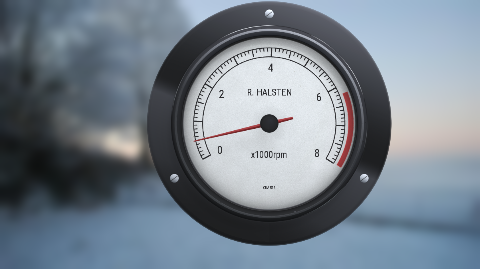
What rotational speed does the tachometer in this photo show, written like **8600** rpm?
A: **500** rpm
